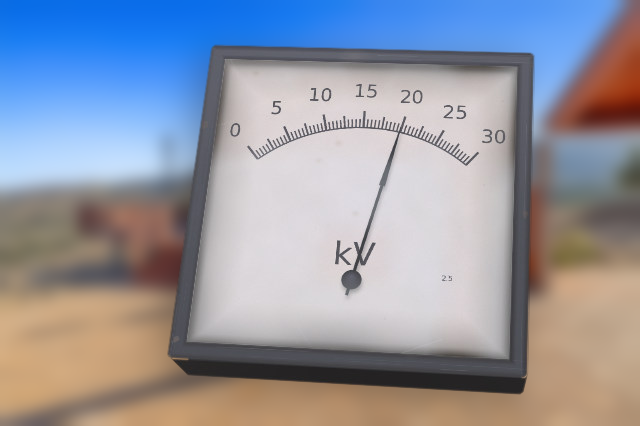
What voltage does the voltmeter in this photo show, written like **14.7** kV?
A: **20** kV
